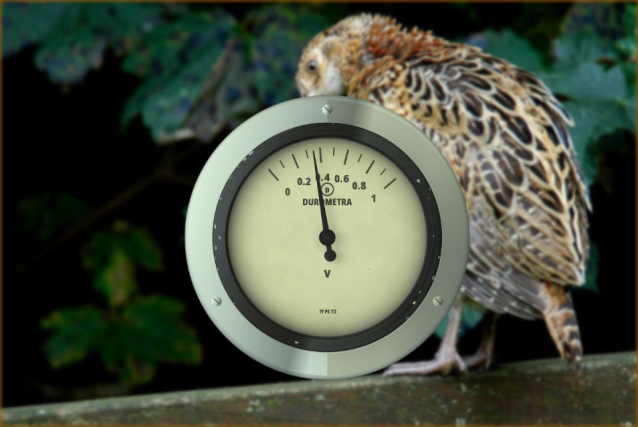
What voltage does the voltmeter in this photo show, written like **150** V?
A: **0.35** V
